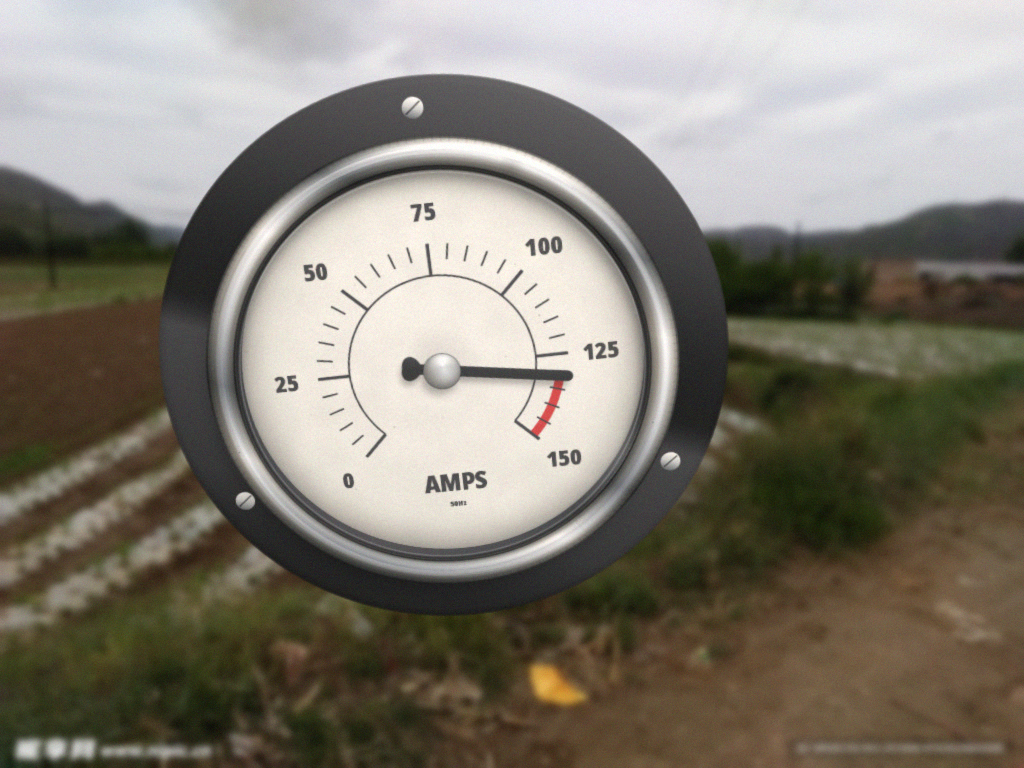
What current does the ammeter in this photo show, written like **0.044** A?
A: **130** A
